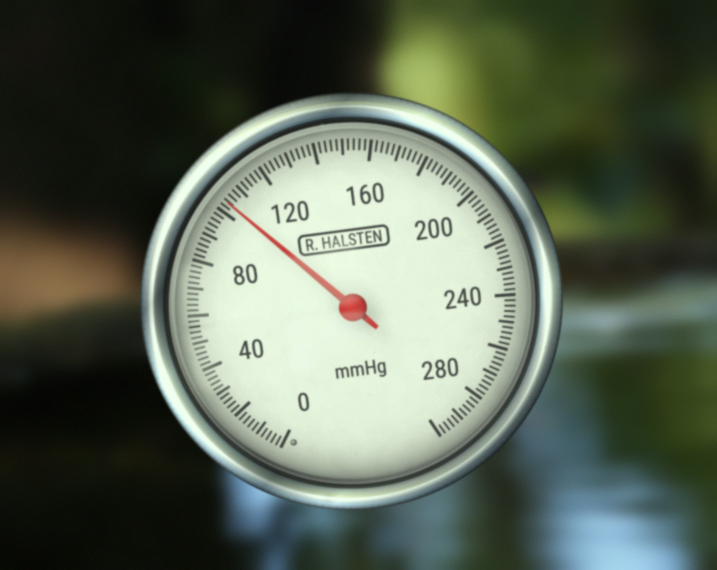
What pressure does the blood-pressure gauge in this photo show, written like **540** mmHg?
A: **104** mmHg
